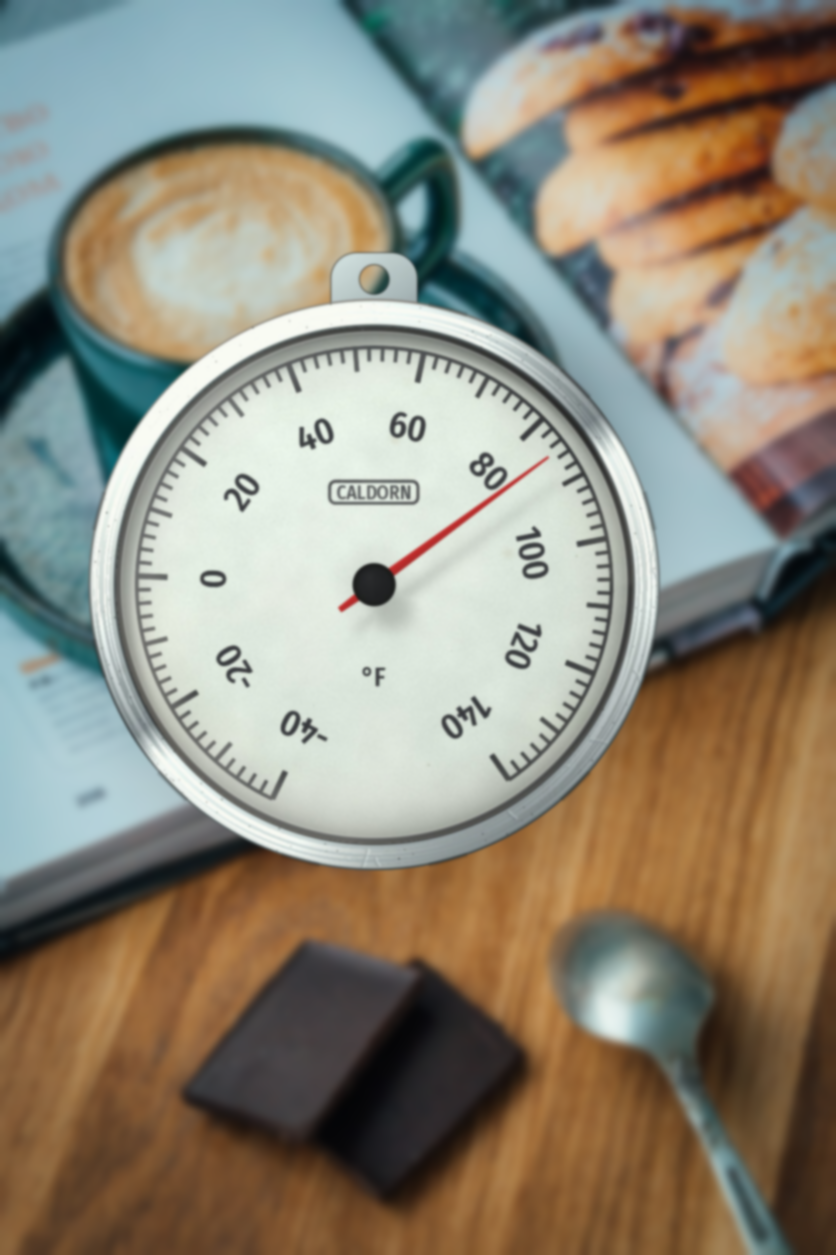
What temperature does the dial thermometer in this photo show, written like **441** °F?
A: **85** °F
